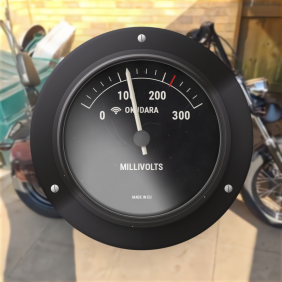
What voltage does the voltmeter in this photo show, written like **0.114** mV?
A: **120** mV
